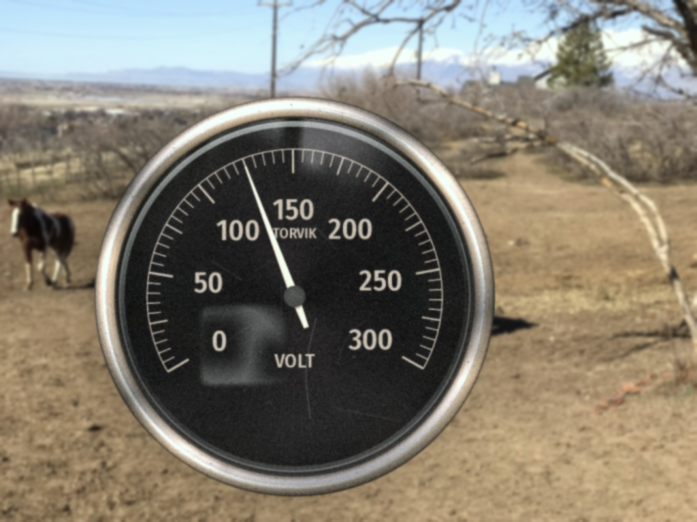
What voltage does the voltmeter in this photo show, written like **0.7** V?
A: **125** V
